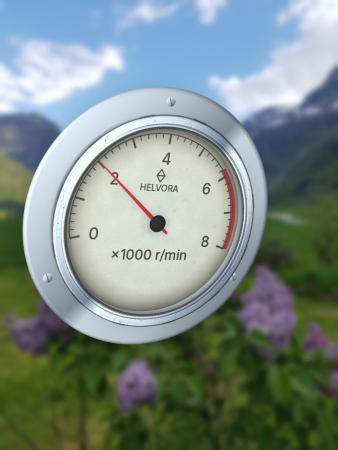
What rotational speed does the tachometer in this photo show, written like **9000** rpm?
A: **2000** rpm
